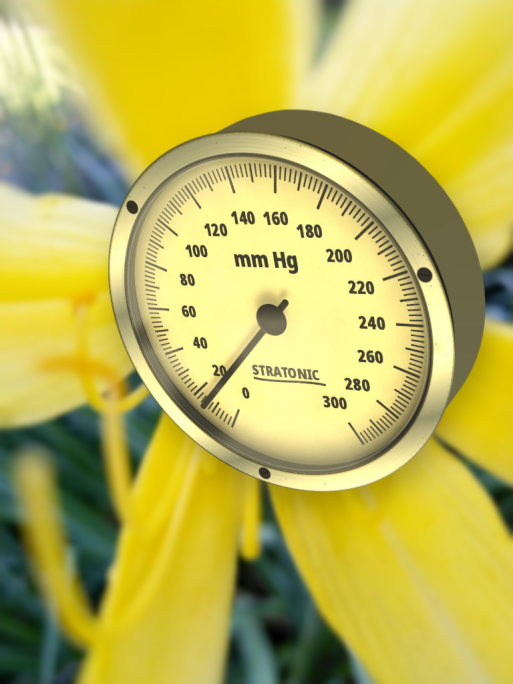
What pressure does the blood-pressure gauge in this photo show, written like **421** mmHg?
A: **14** mmHg
